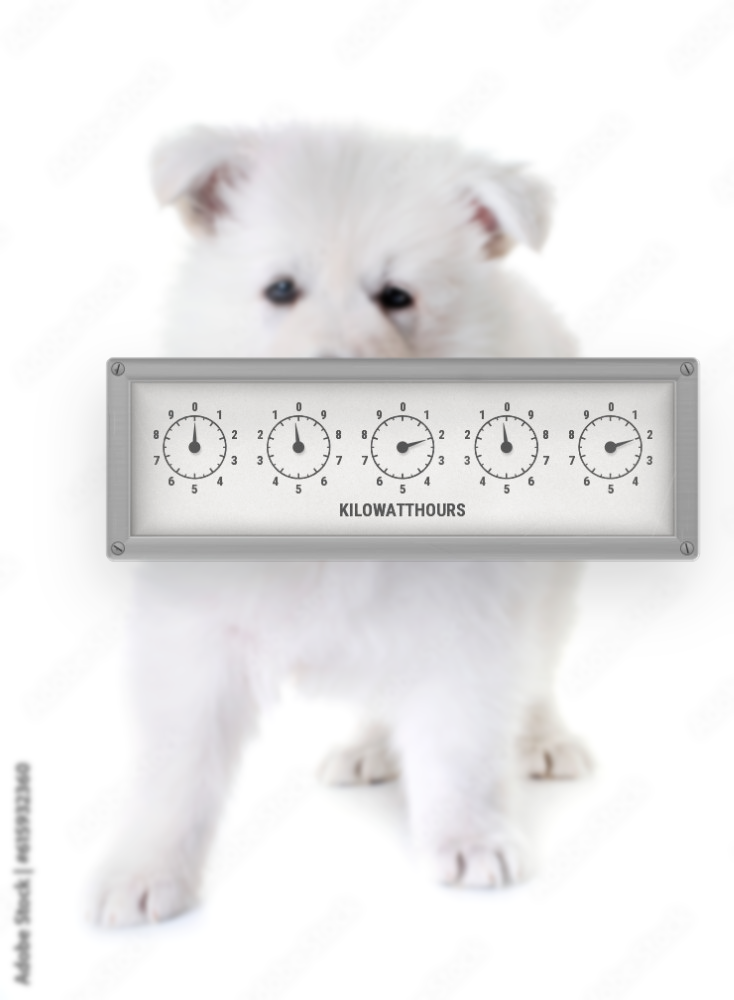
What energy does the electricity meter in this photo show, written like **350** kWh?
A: **202** kWh
